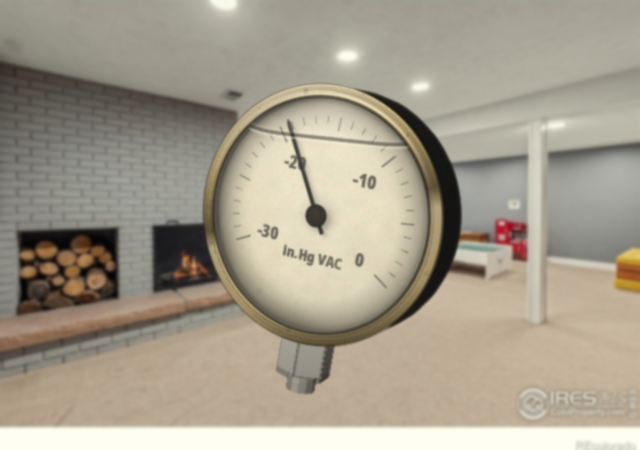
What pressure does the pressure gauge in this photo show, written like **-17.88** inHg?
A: **-19** inHg
